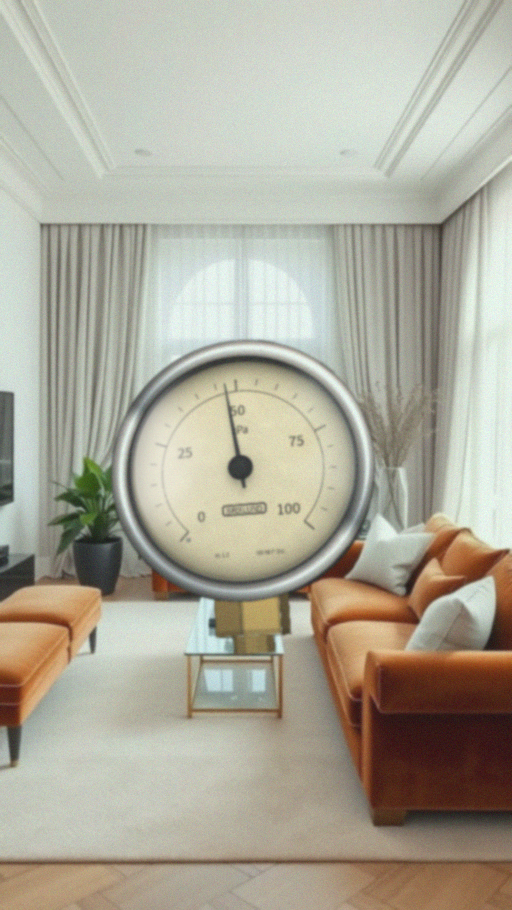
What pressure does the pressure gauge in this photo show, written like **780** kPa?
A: **47.5** kPa
